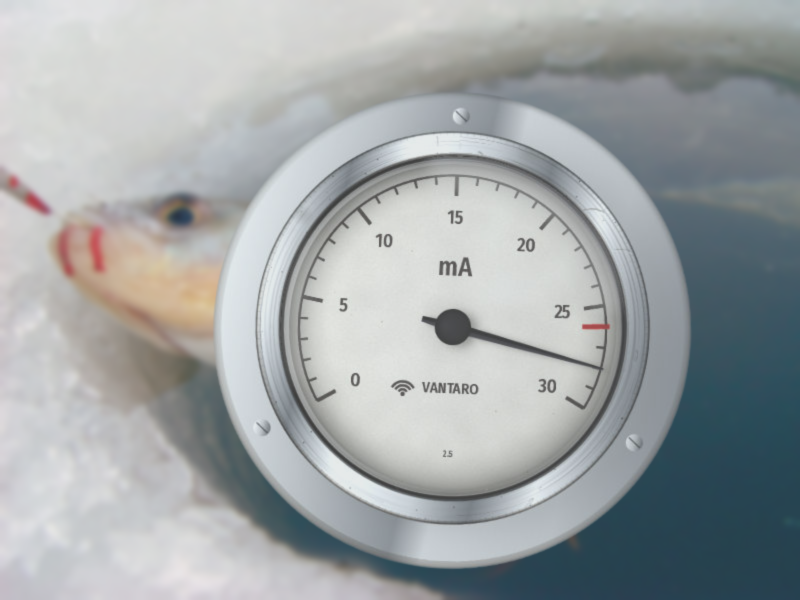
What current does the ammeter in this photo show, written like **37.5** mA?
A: **28** mA
